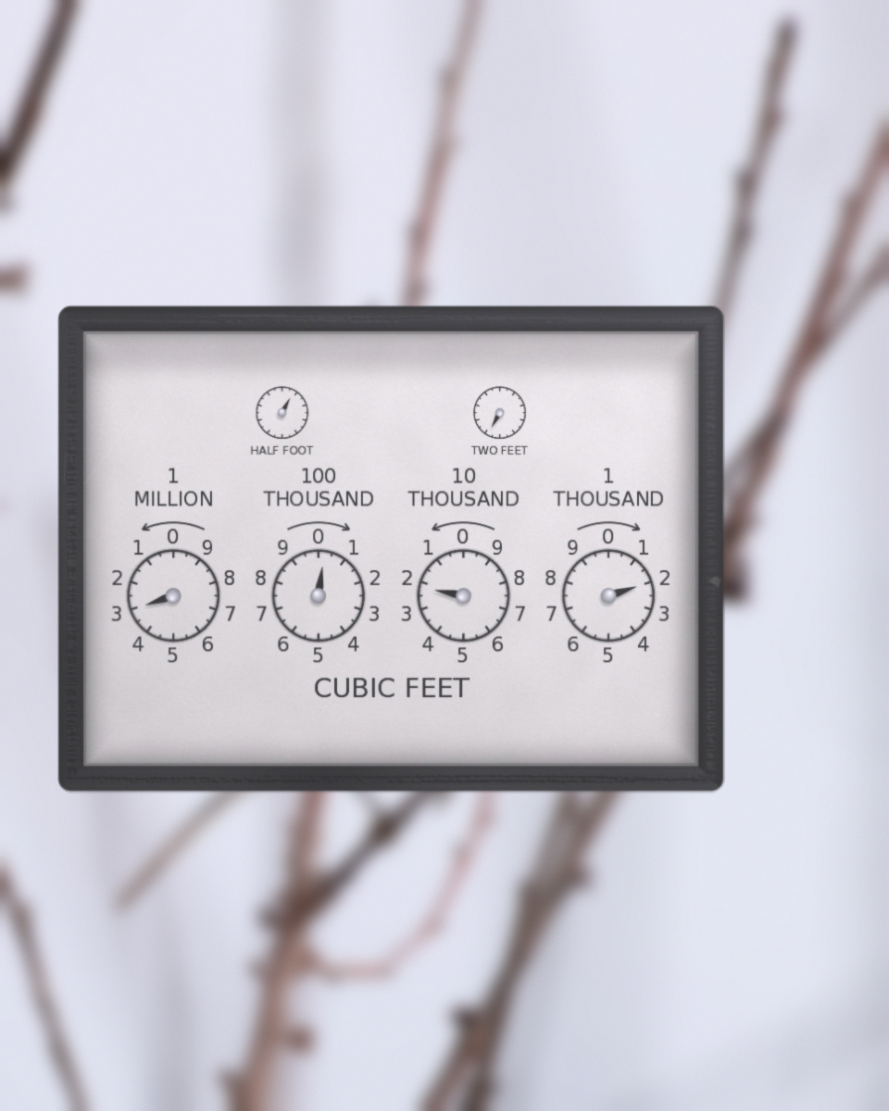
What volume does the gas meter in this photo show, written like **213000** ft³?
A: **302200** ft³
